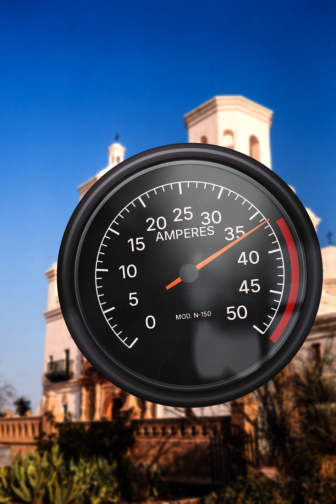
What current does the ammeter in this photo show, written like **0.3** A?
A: **36.5** A
